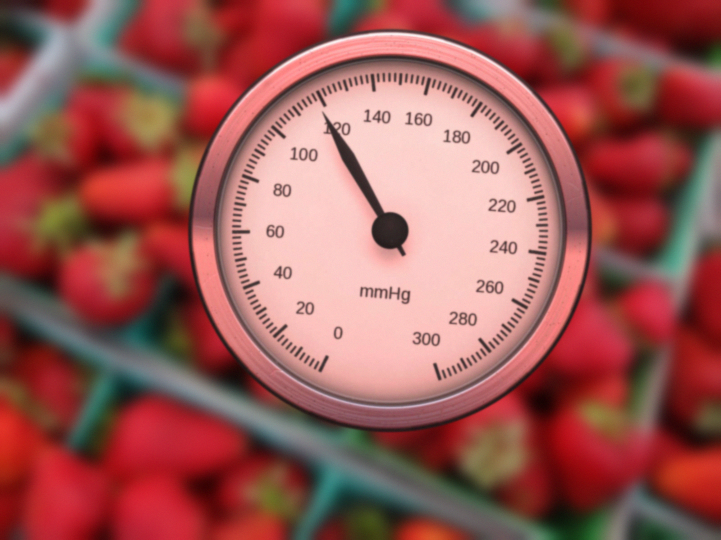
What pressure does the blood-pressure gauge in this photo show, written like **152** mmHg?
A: **118** mmHg
